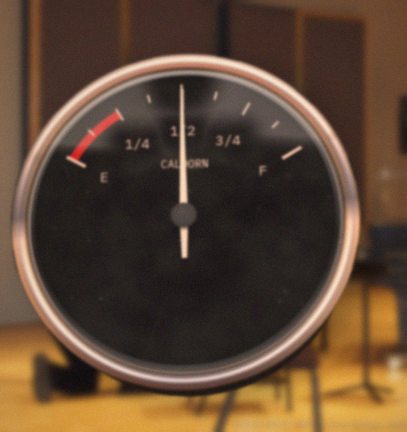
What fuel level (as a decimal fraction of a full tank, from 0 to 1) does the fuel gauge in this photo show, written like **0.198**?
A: **0.5**
